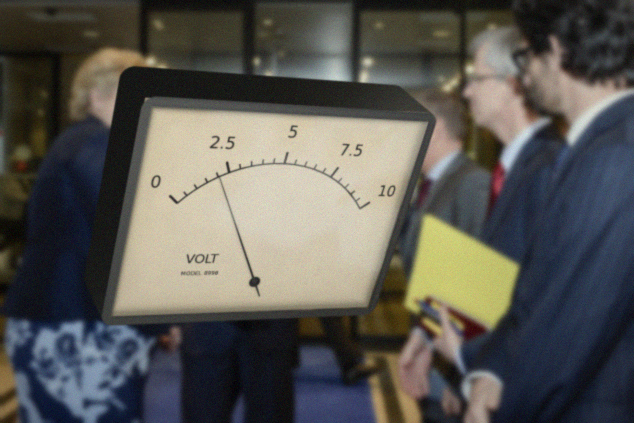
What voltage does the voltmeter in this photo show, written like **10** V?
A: **2** V
